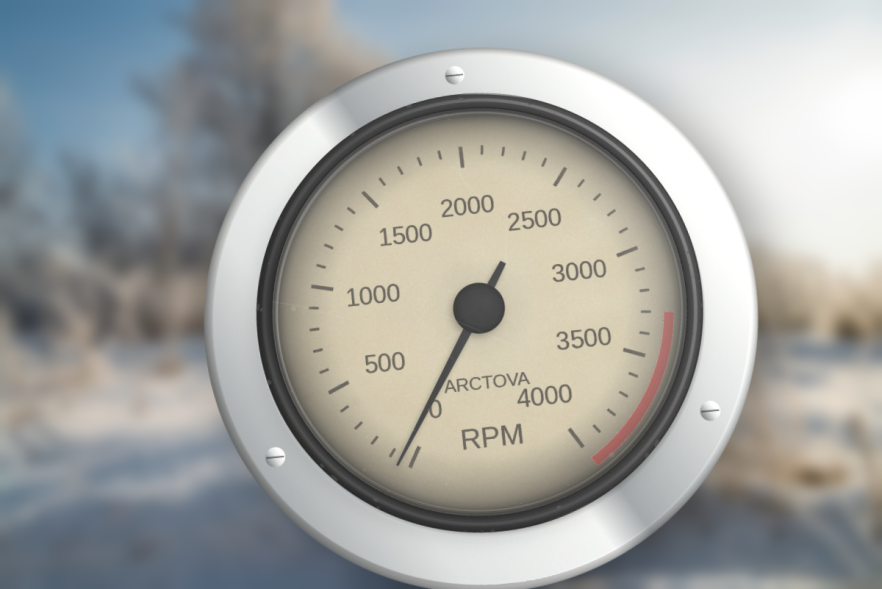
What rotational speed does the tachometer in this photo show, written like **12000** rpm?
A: **50** rpm
